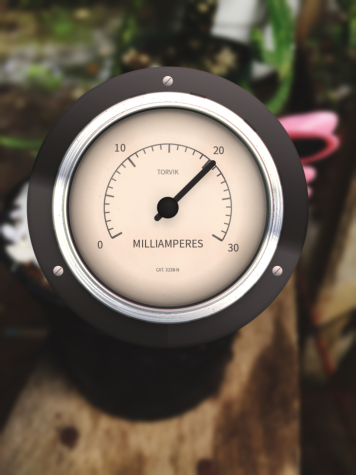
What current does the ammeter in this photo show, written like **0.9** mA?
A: **20.5** mA
